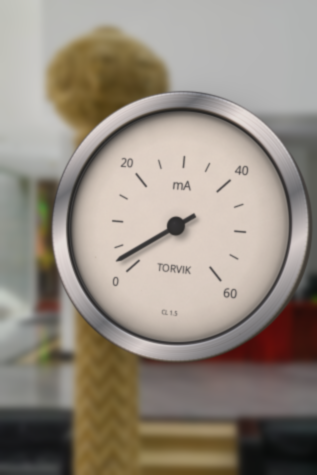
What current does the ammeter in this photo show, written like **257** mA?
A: **2.5** mA
